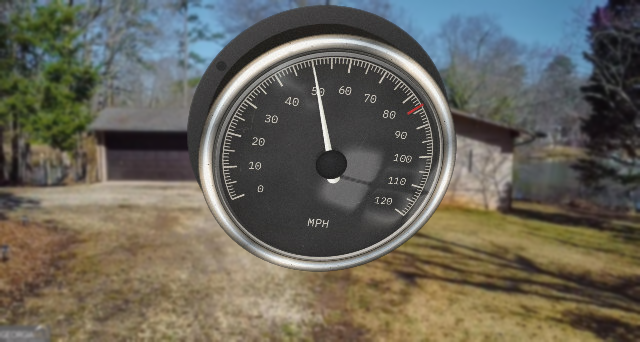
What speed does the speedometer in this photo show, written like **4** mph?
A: **50** mph
